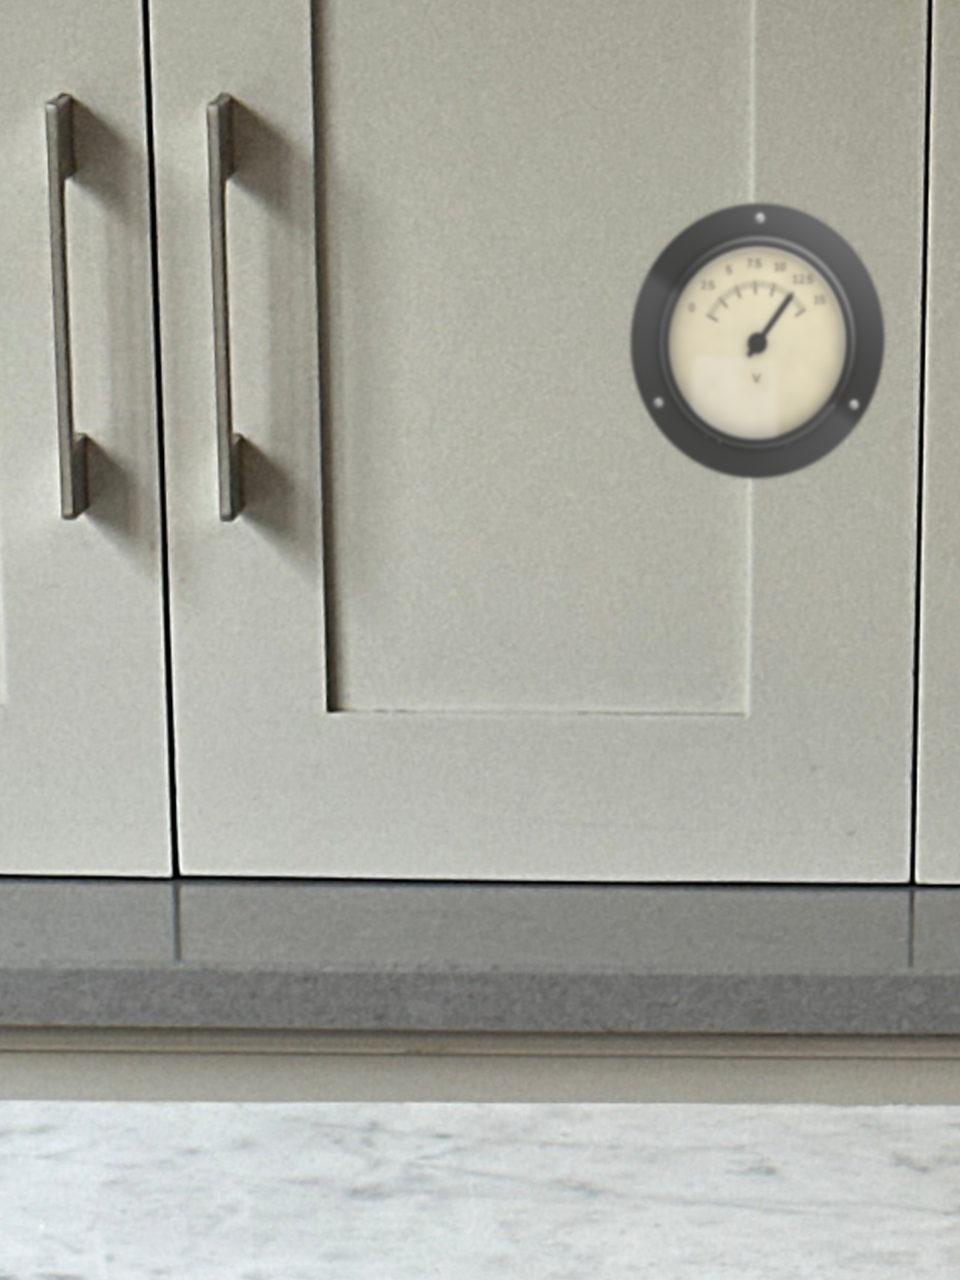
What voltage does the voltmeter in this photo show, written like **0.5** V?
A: **12.5** V
